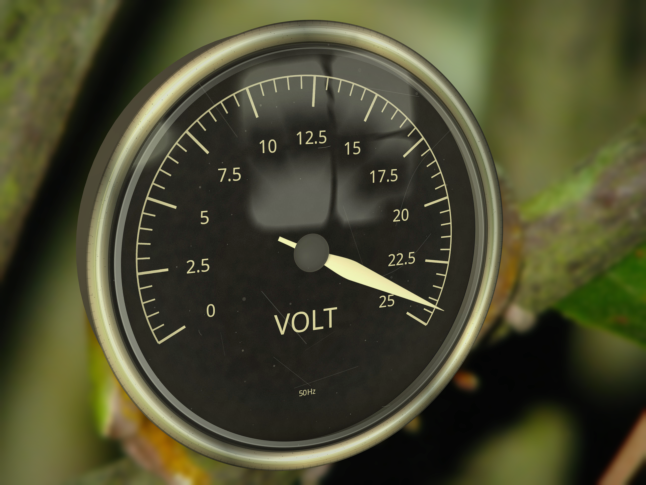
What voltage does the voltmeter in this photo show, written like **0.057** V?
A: **24.25** V
